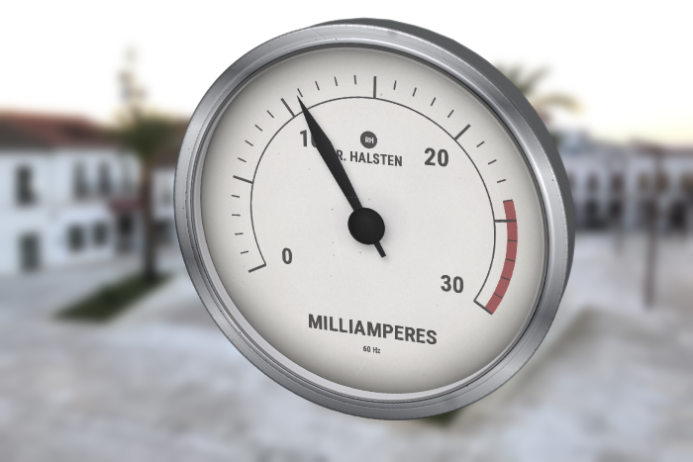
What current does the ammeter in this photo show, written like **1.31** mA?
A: **11** mA
